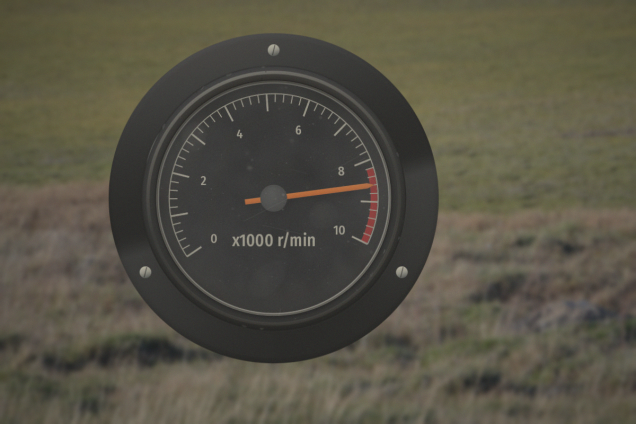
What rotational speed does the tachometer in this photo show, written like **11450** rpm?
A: **8600** rpm
